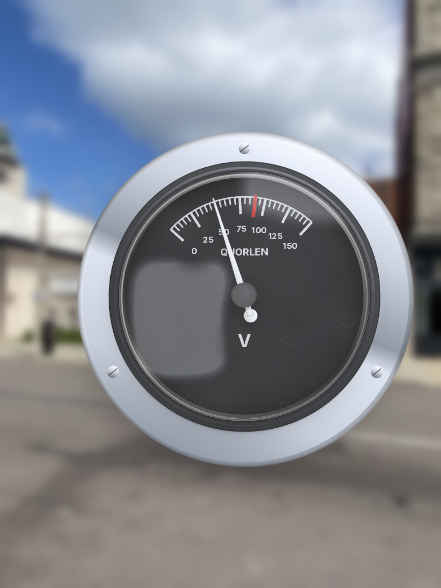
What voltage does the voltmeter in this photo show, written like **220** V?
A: **50** V
